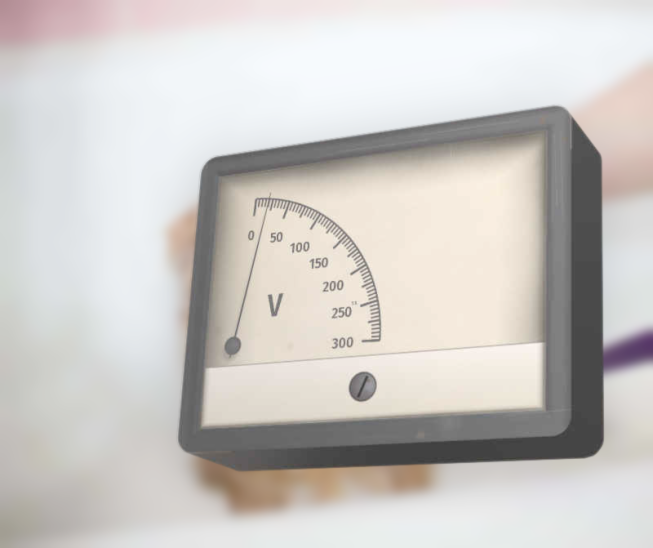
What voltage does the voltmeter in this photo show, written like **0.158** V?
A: **25** V
